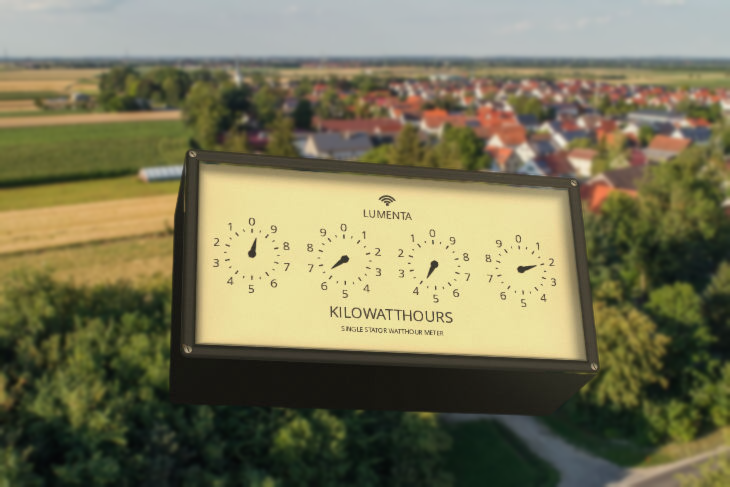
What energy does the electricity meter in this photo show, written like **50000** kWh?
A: **9642** kWh
